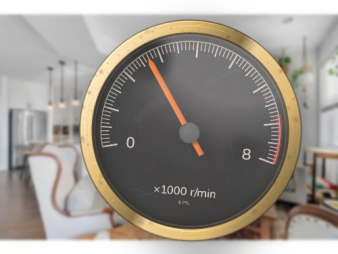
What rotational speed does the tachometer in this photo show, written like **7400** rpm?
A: **2700** rpm
